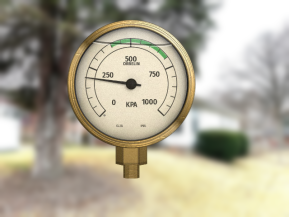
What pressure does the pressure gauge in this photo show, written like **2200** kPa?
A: **200** kPa
